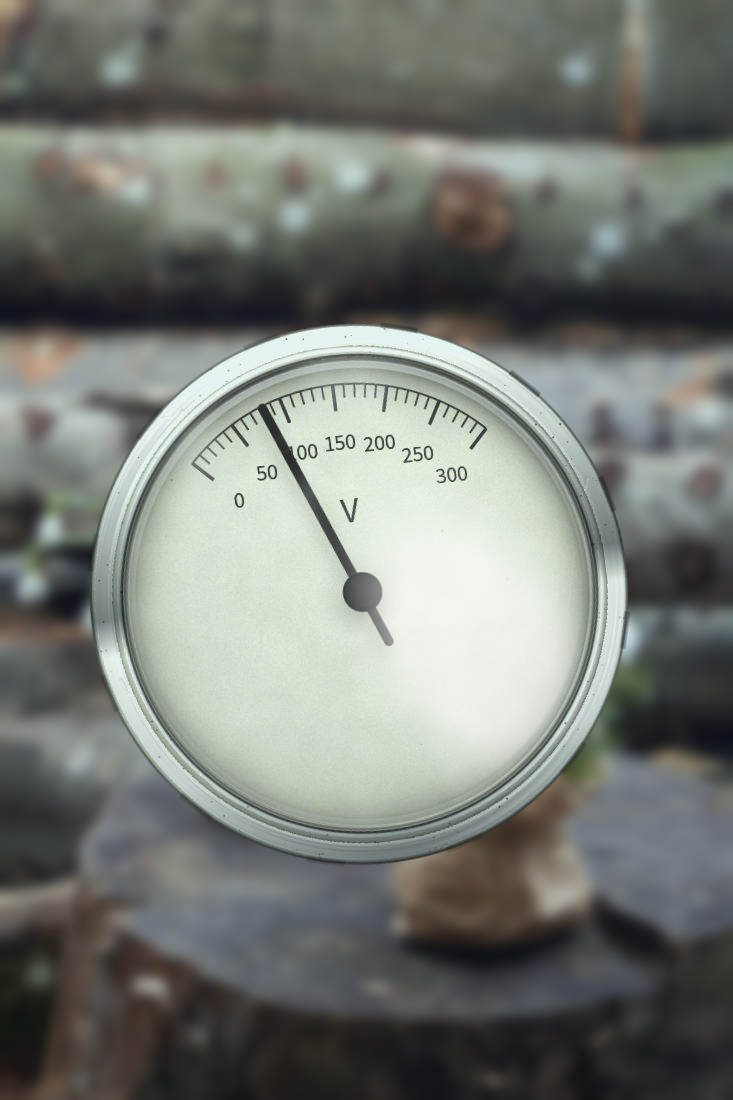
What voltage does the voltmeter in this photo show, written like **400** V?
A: **80** V
